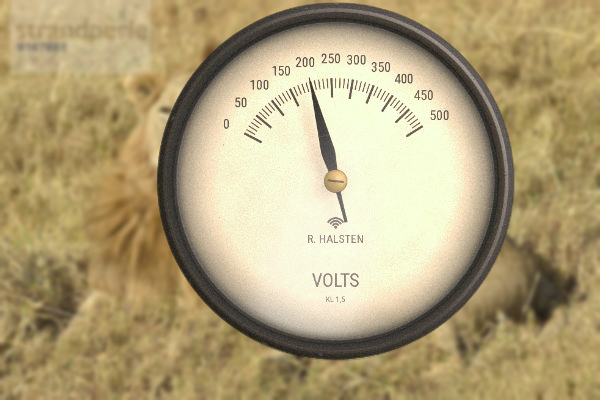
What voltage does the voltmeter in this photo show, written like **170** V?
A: **200** V
